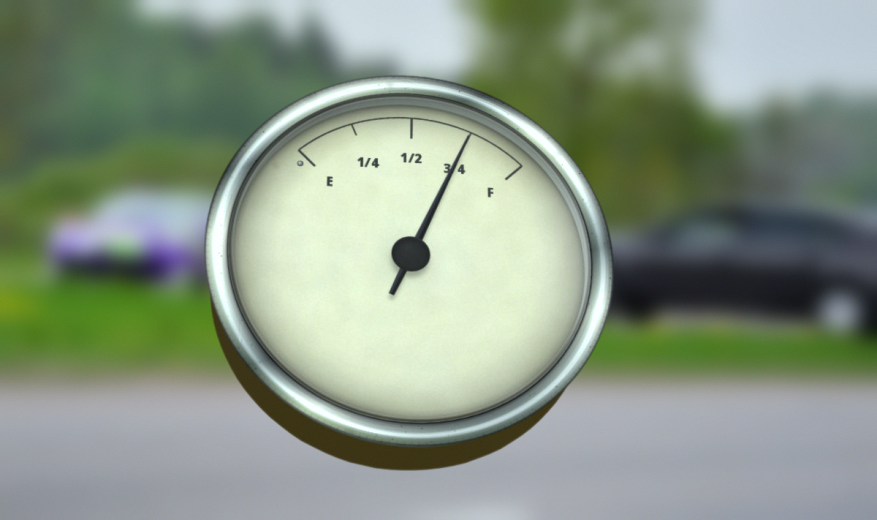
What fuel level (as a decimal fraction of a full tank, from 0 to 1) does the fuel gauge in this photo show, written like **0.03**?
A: **0.75**
